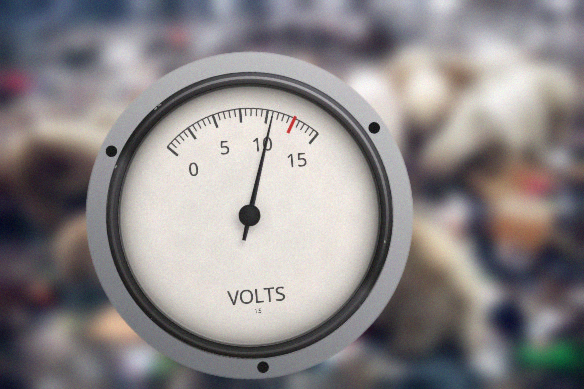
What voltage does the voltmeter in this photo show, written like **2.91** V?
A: **10.5** V
